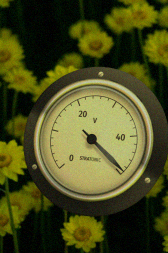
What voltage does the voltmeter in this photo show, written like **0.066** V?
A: **49** V
